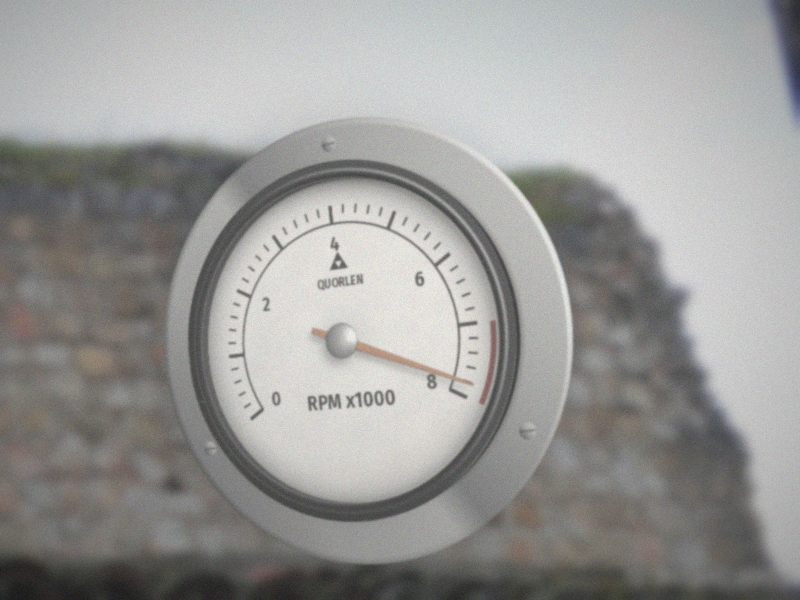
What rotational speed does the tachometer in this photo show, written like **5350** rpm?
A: **7800** rpm
